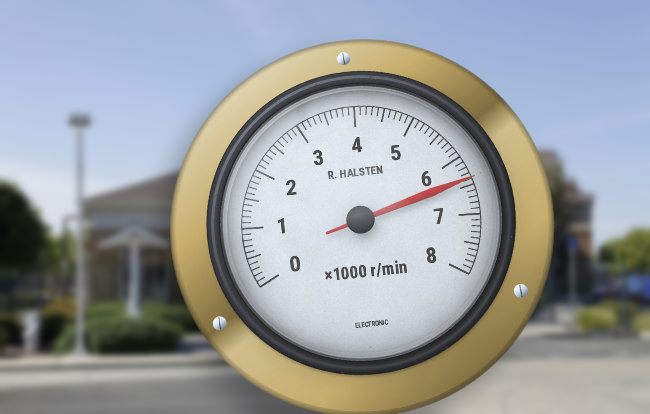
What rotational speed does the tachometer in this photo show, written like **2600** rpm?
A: **6400** rpm
